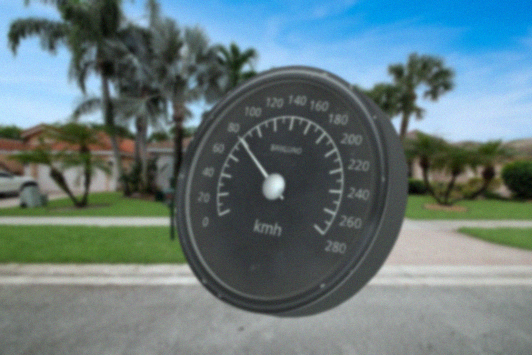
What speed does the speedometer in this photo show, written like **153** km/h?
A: **80** km/h
